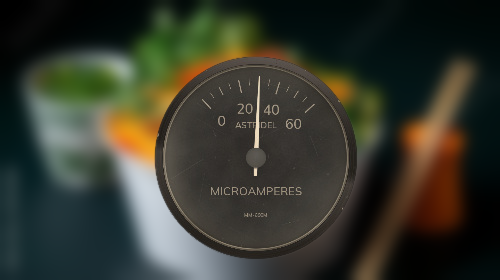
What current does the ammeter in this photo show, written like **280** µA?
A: **30** µA
